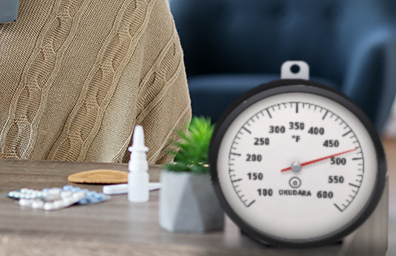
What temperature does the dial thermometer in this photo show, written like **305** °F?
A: **480** °F
